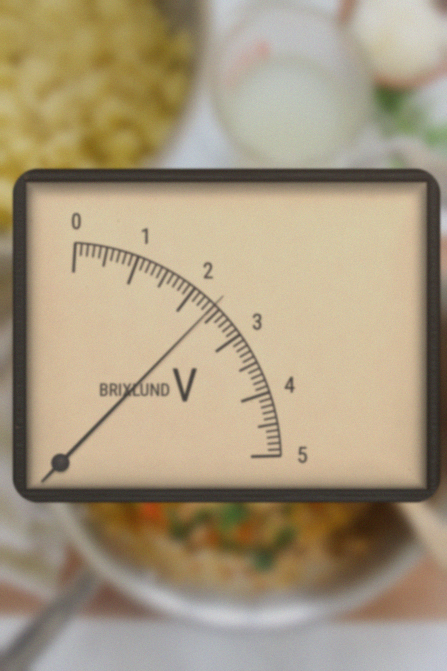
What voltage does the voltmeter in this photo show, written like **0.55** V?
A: **2.4** V
